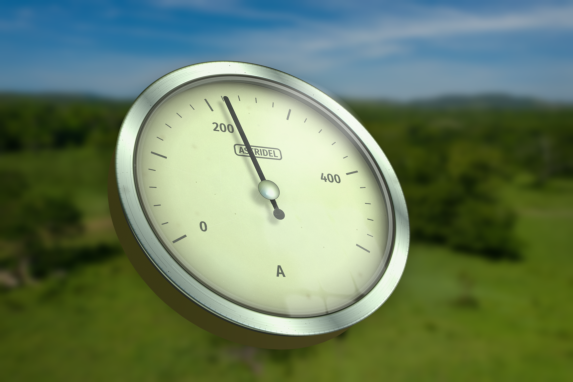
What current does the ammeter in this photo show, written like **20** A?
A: **220** A
